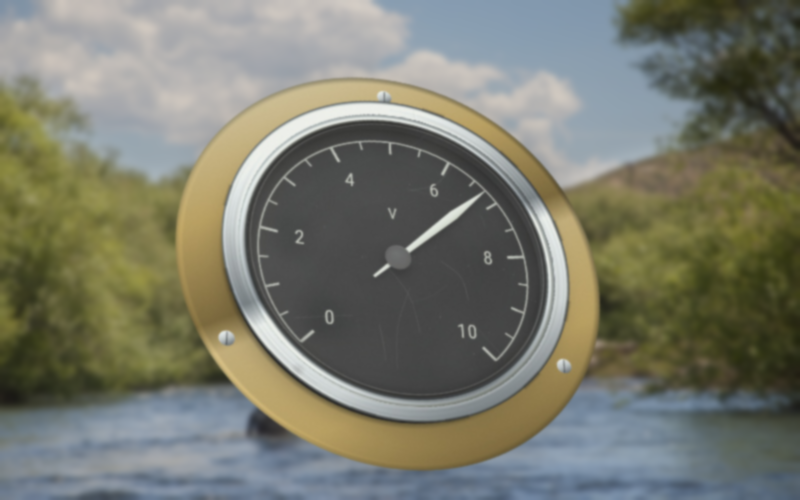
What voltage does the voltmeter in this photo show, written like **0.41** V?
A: **6.75** V
